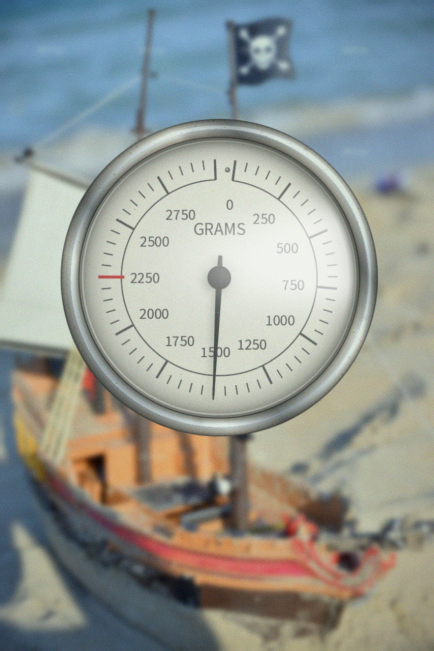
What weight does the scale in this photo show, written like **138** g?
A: **1500** g
